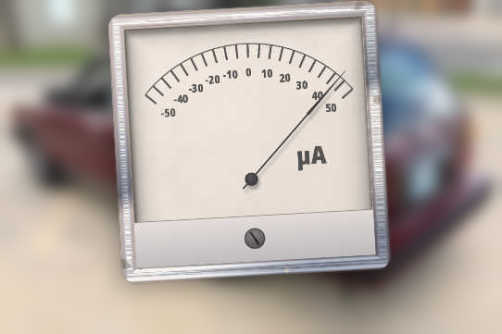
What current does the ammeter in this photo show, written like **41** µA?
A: **42.5** µA
